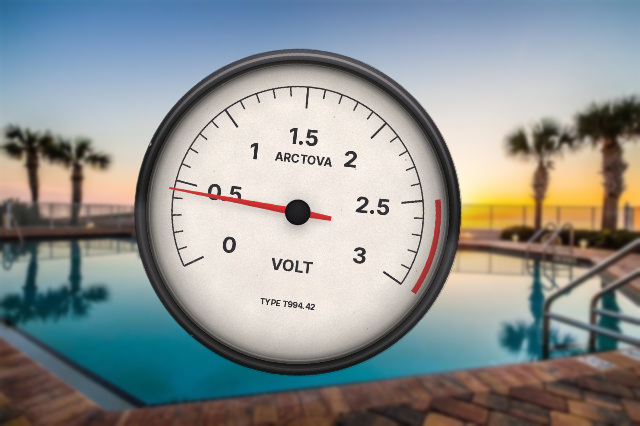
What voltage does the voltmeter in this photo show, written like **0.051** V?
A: **0.45** V
